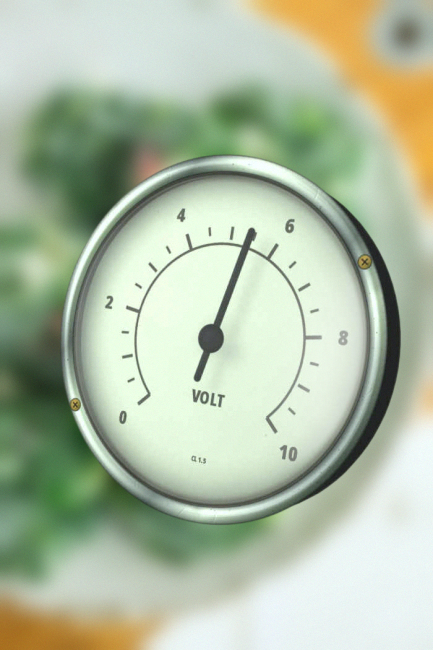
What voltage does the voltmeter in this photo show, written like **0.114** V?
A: **5.5** V
